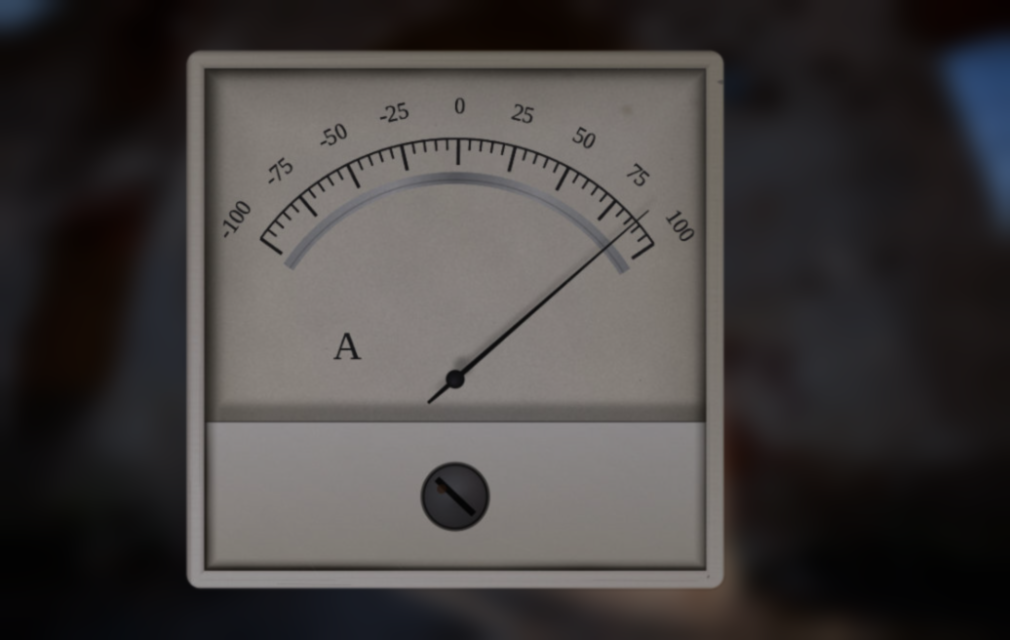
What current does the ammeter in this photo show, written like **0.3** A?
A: **87.5** A
